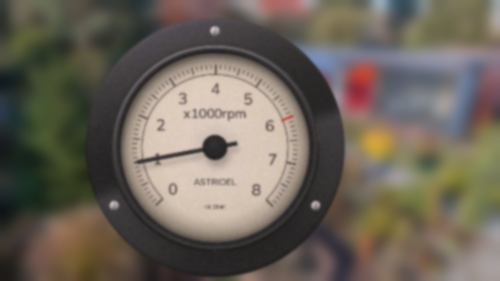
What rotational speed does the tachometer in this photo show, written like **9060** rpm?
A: **1000** rpm
